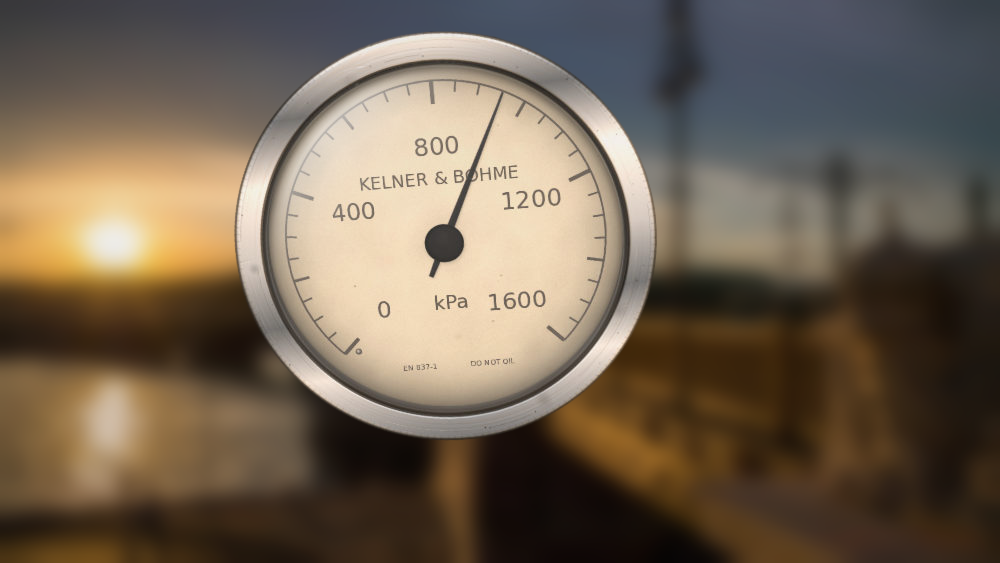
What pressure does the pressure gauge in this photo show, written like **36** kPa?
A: **950** kPa
